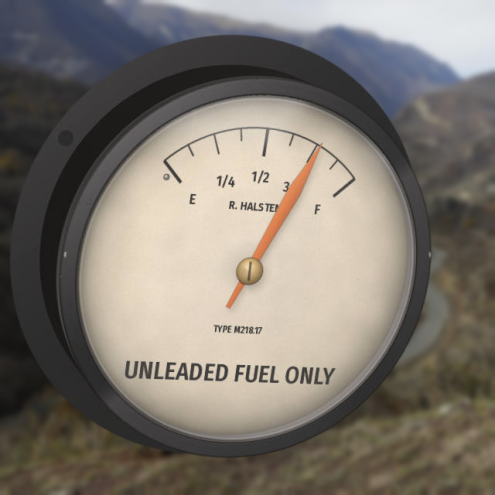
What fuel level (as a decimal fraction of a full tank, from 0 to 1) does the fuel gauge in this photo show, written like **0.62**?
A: **0.75**
